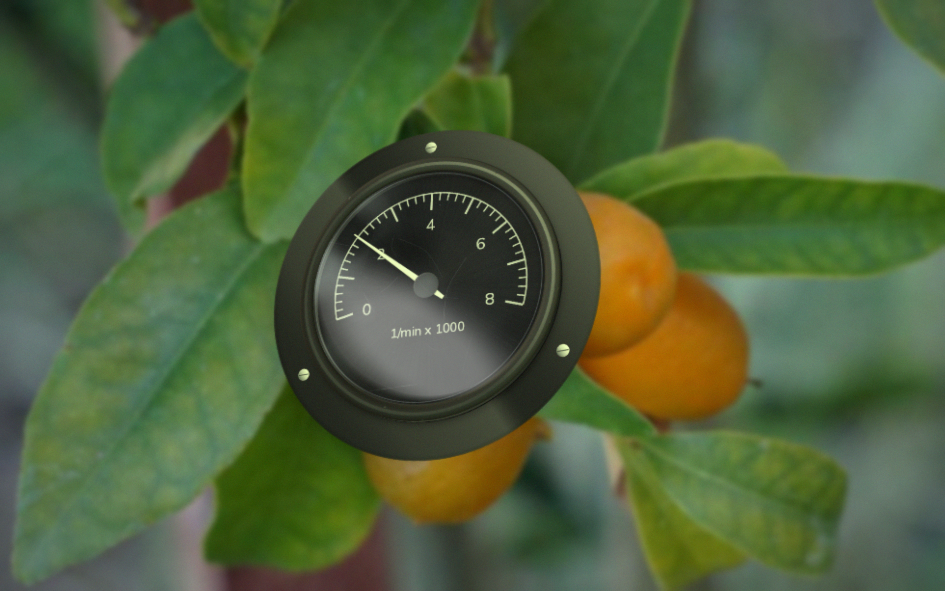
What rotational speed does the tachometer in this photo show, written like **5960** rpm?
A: **2000** rpm
